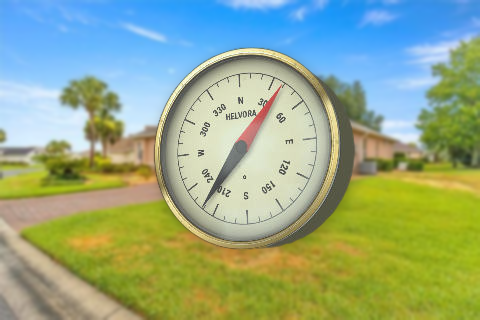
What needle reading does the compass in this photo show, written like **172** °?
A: **40** °
